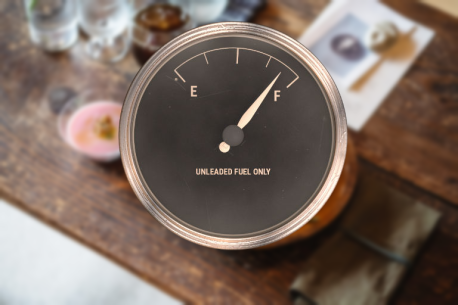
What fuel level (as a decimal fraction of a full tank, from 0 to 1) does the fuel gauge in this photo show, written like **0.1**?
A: **0.875**
